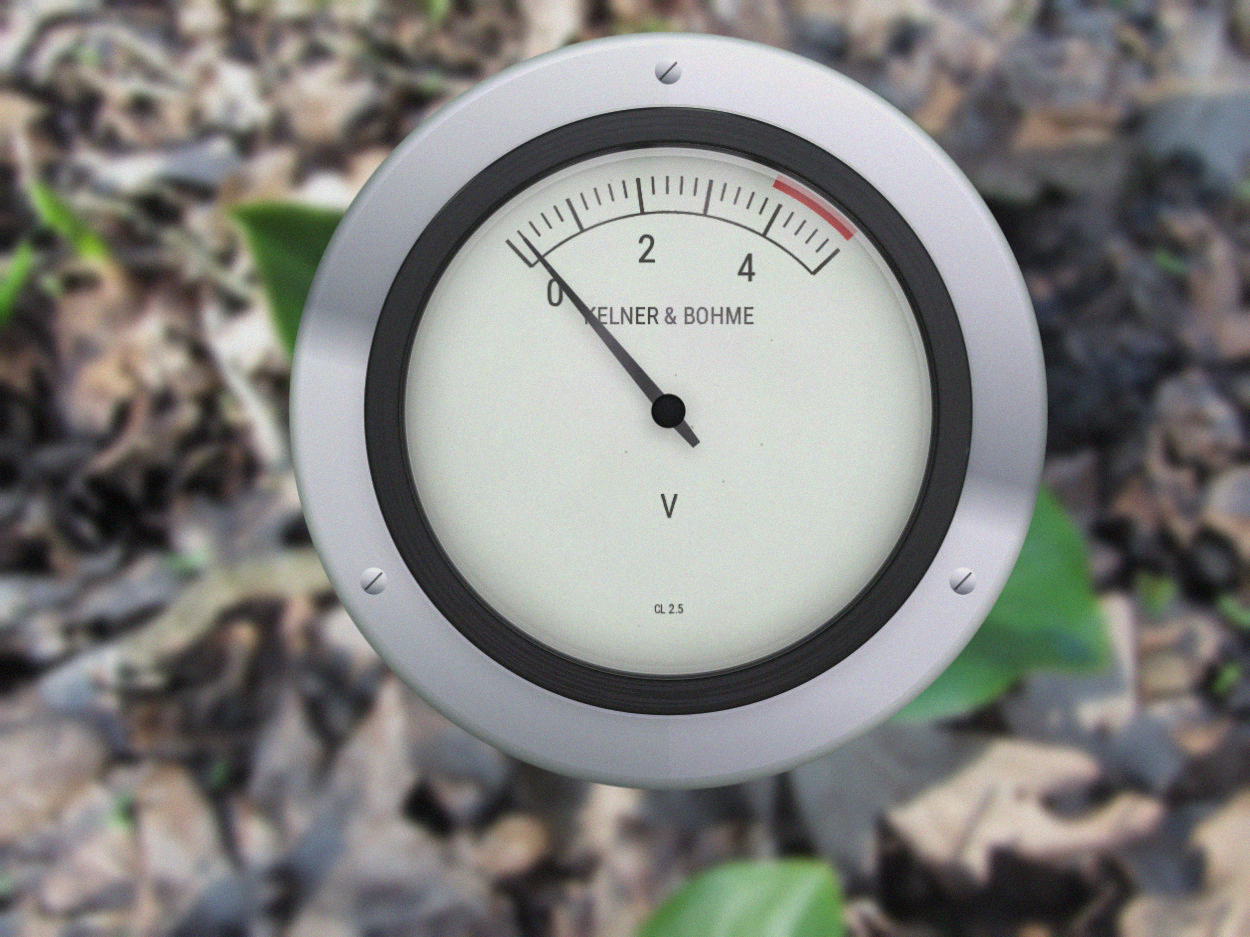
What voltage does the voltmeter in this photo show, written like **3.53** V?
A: **0.2** V
